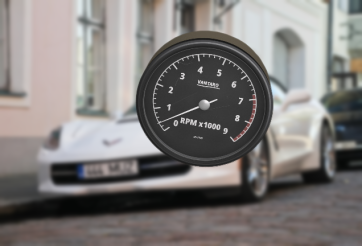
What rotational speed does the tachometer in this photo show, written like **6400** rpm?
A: **400** rpm
